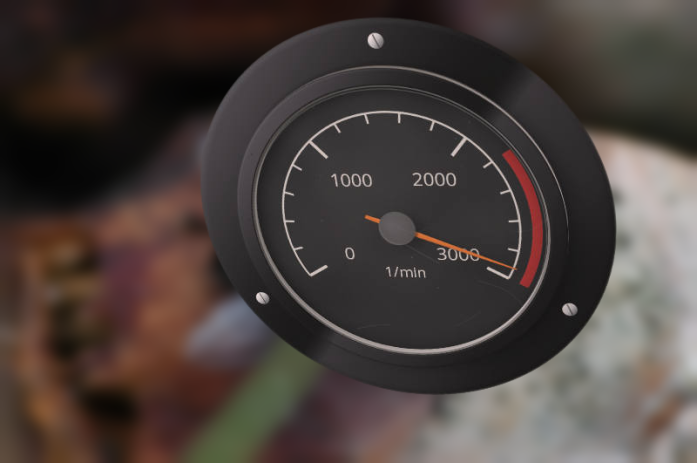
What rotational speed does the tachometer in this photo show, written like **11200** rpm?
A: **2900** rpm
